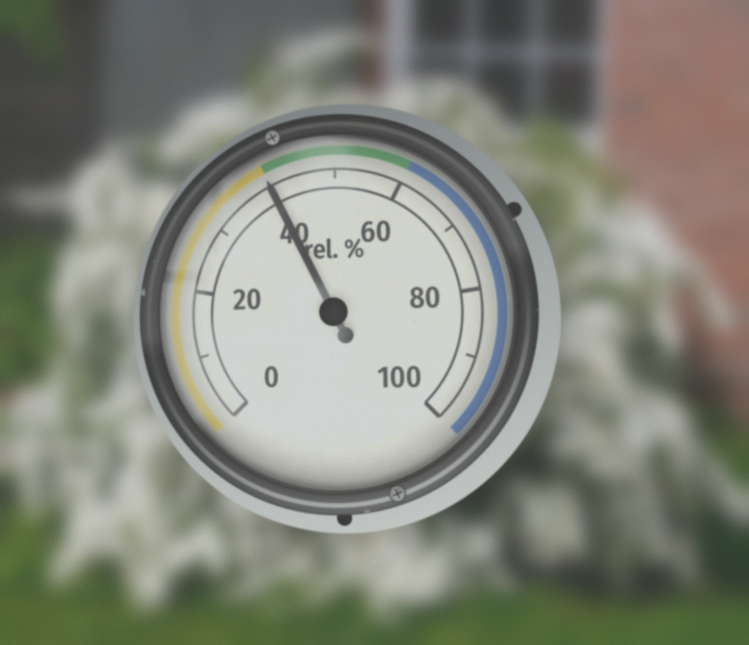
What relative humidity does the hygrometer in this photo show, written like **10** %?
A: **40** %
